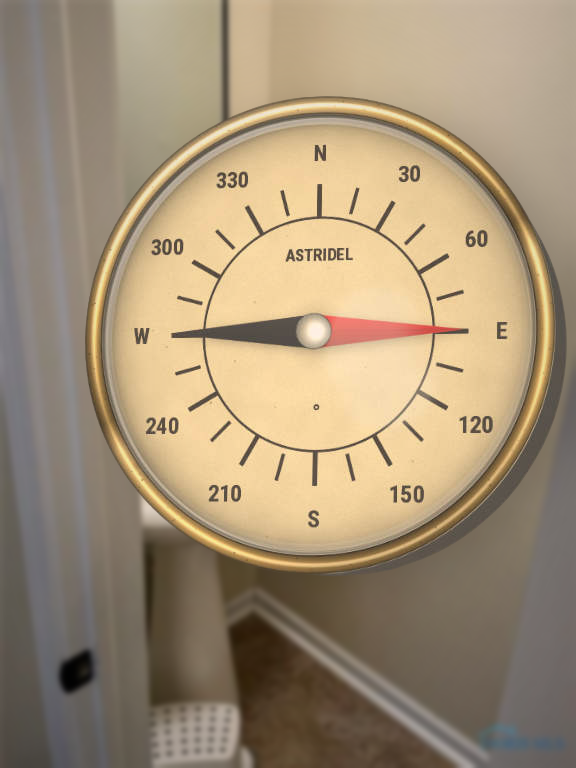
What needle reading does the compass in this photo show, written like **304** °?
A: **90** °
